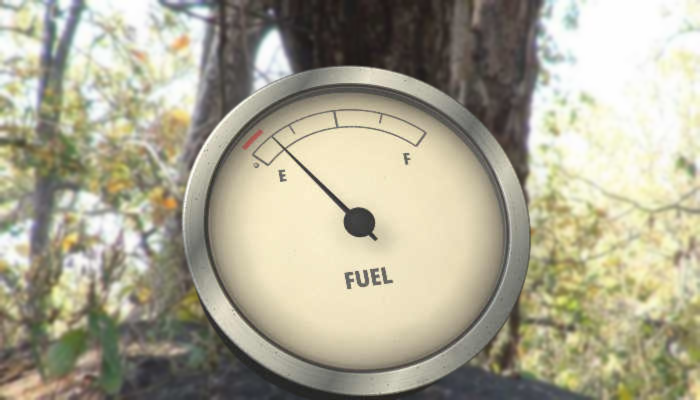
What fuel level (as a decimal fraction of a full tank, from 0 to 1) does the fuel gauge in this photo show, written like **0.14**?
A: **0.125**
